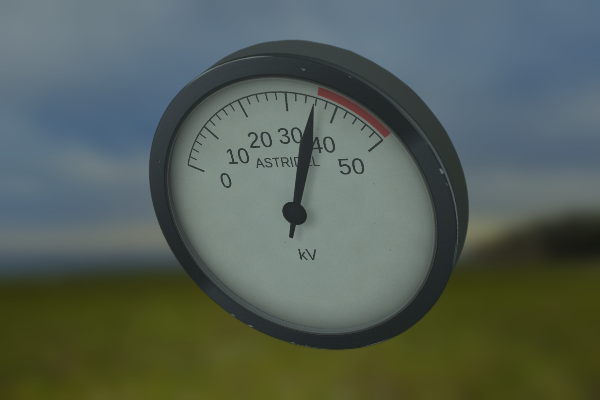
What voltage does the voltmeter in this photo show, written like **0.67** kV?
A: **36** kV
